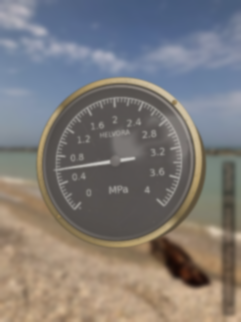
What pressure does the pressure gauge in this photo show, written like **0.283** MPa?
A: **0.6** MPa
